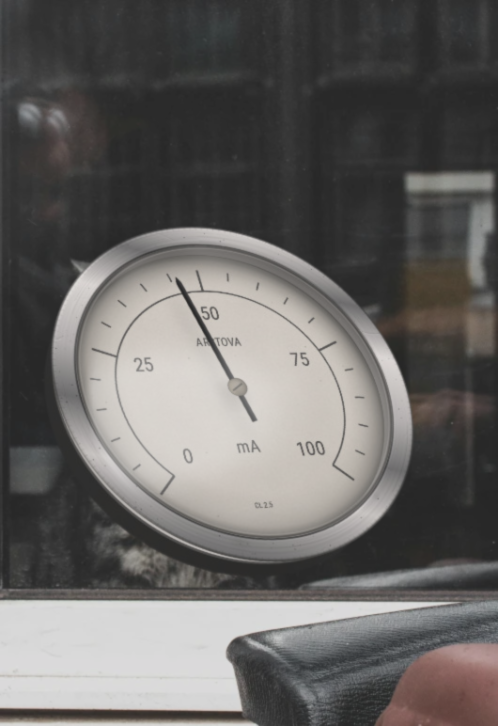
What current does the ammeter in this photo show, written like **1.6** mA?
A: **45** mA
